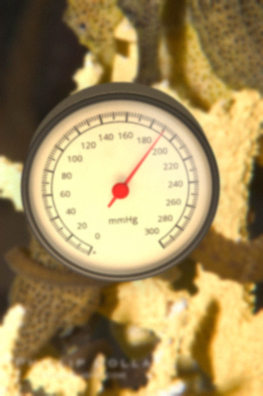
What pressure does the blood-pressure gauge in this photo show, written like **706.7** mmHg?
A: **190** mmHg
